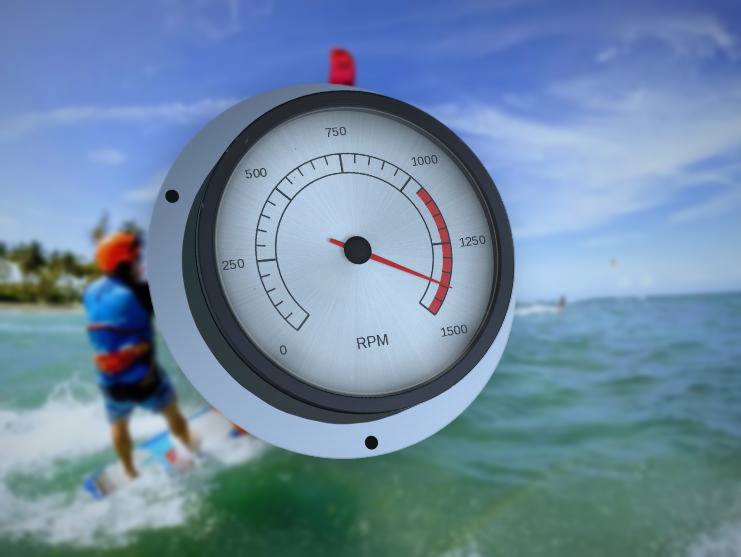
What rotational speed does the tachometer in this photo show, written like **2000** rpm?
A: **1400** rpm
